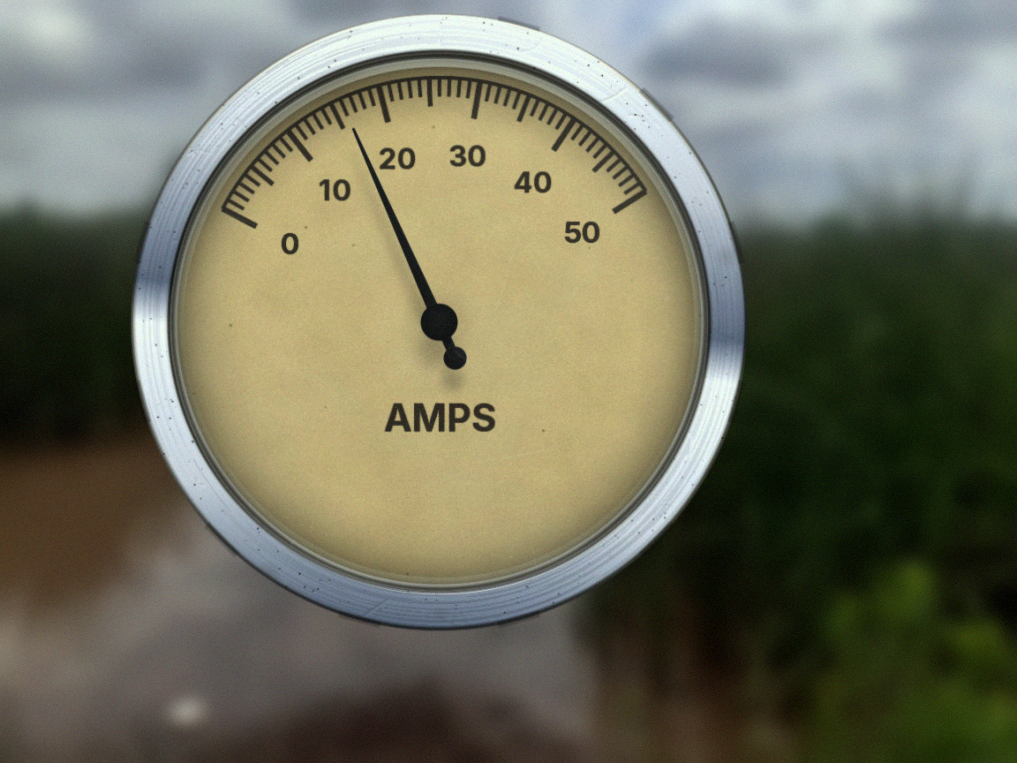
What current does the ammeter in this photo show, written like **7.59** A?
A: **16** A
